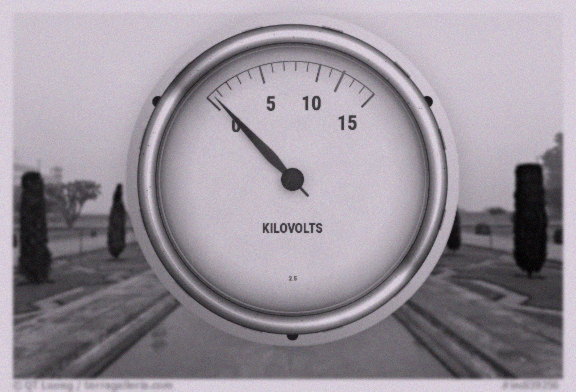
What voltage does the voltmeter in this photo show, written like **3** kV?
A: **0.5** kV
